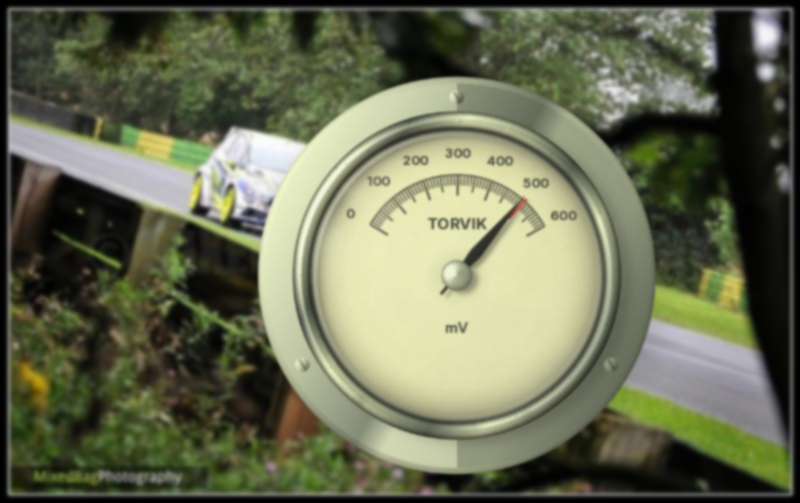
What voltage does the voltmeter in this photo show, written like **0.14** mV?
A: **500** mV
